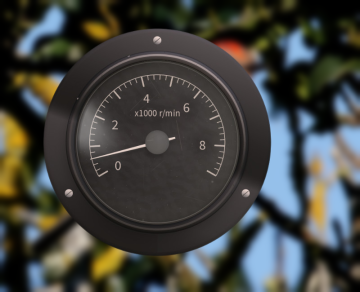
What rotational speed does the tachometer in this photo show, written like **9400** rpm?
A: **600** rpm
